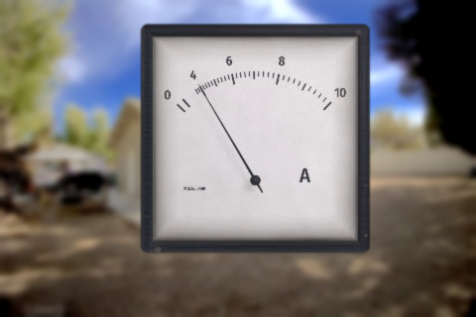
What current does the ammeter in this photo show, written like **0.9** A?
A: **4** A
